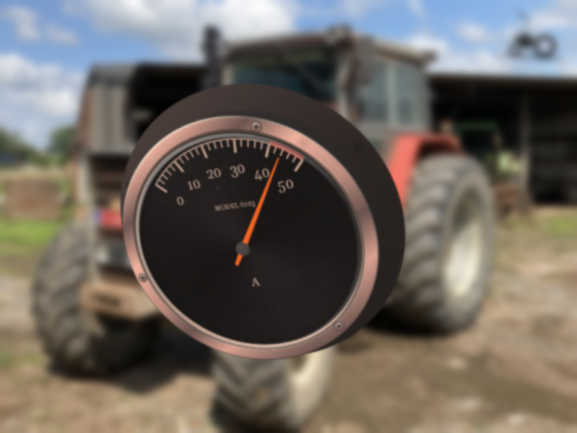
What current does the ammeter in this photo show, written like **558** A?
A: **44** A
